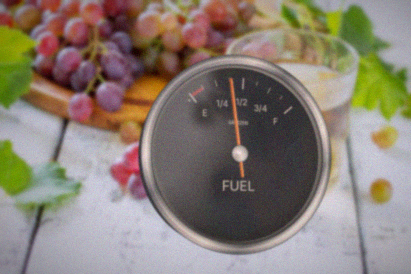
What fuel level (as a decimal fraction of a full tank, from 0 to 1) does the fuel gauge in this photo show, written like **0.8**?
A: **0.375**
